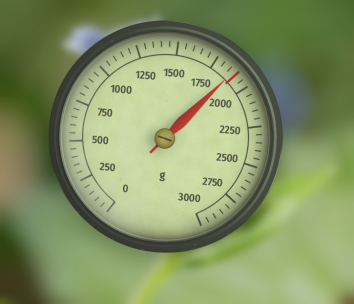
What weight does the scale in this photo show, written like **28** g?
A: **1875** g
